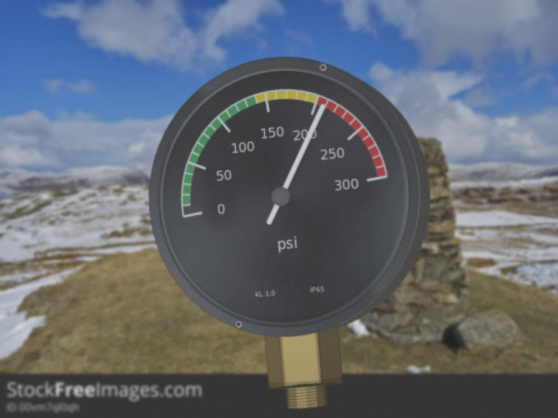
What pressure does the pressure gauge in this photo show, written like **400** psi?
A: **210** psi
